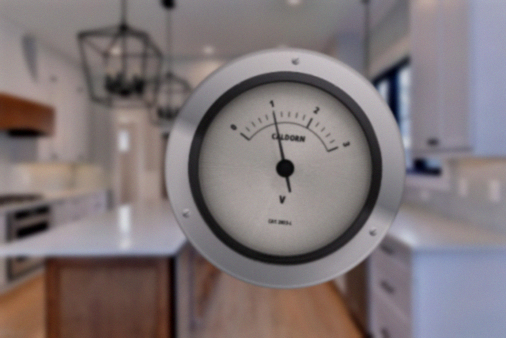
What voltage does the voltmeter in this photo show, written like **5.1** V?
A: **1** V
